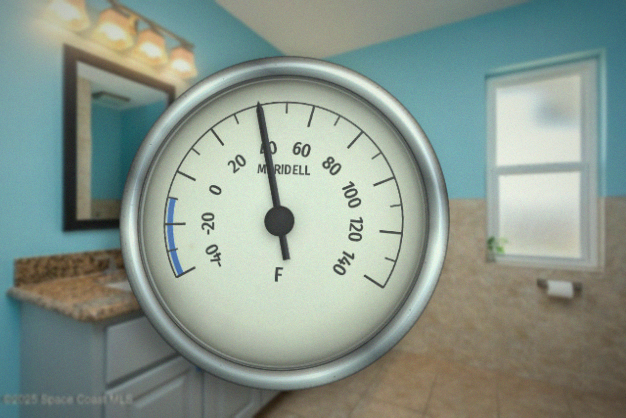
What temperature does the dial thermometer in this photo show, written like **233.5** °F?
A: **40** °F
